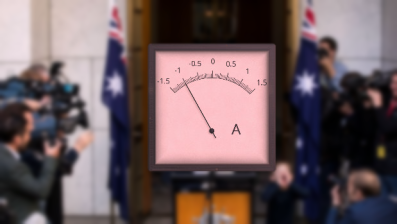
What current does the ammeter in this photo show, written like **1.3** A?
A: **-1** A
